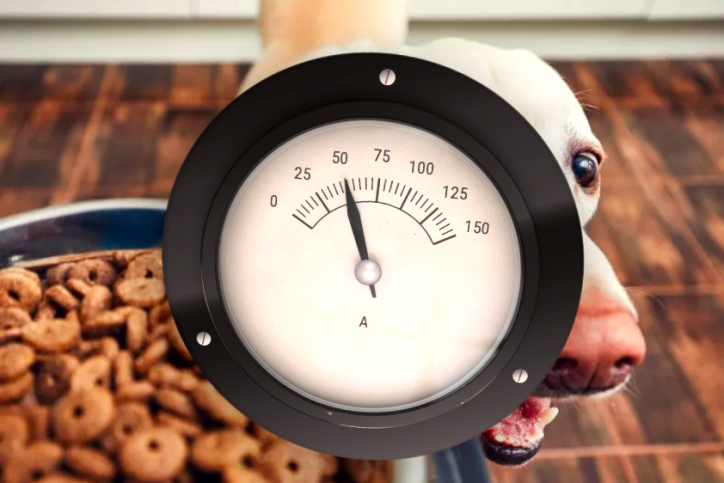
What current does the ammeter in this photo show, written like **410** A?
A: **50** A
